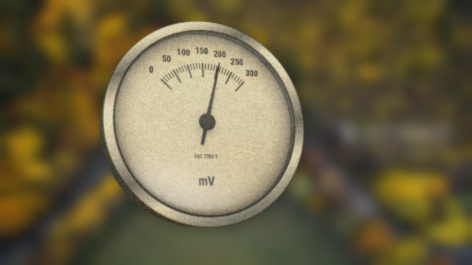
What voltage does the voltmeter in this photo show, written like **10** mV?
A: **200** mV
